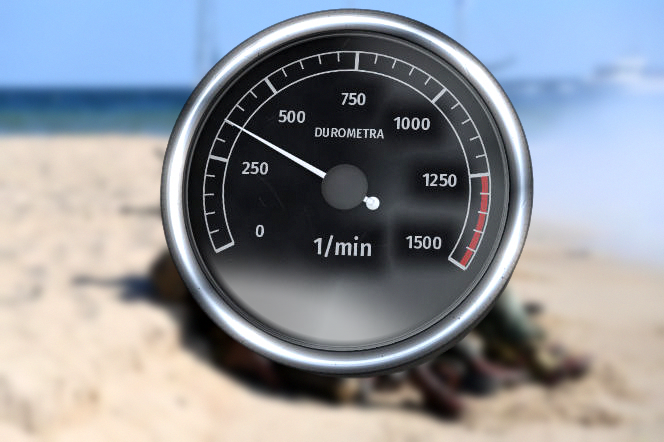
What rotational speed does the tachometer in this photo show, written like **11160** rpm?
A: **350** rpm
